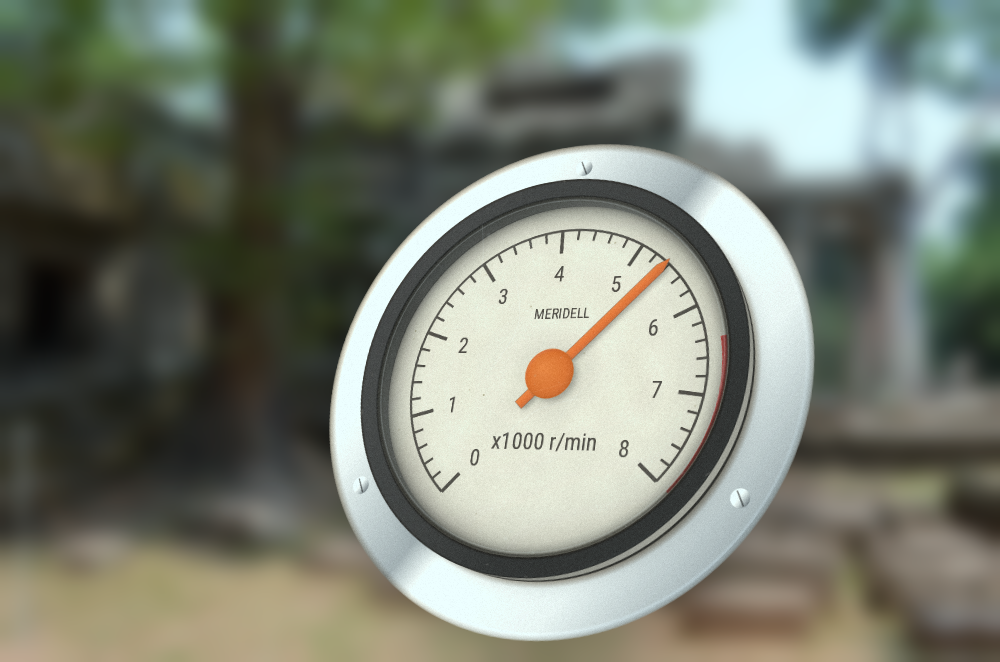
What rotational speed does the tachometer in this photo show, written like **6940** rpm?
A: **5400** rpm
